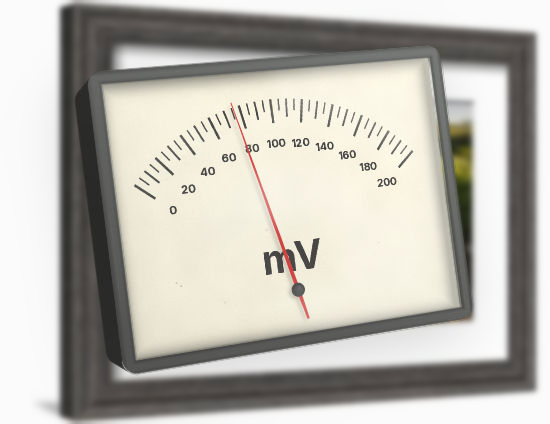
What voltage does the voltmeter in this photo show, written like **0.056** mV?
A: **75** mV
